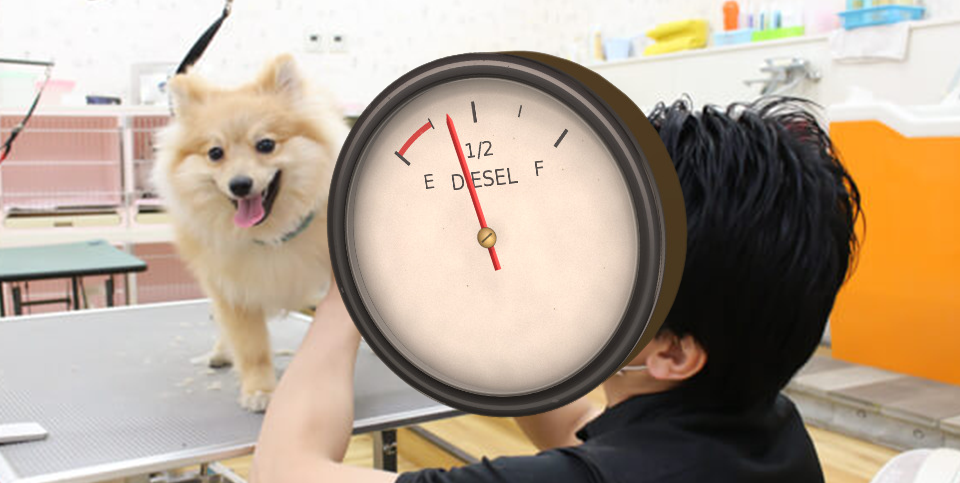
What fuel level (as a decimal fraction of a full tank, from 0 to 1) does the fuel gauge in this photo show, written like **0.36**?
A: **0.375**
